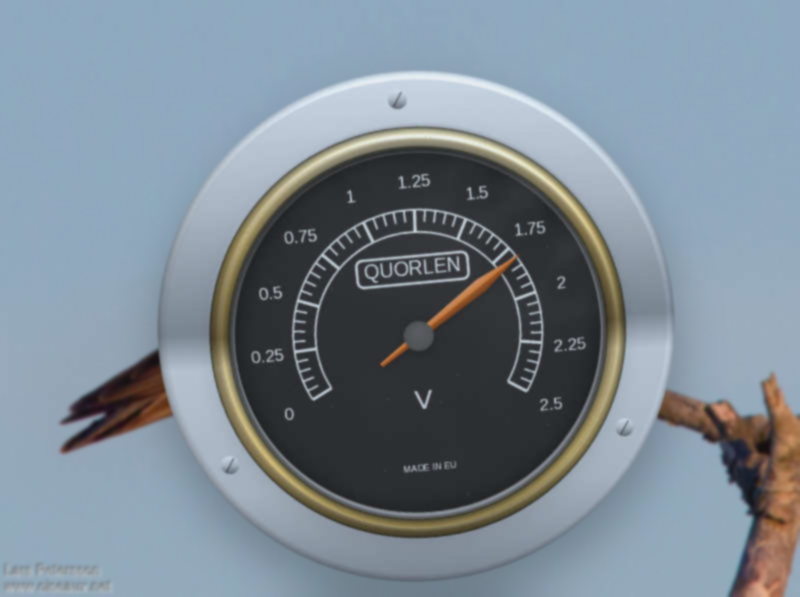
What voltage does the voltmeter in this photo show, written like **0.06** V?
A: **1.8** V
